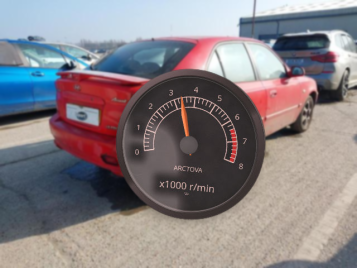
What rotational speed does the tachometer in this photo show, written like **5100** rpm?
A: **3400** rpm
